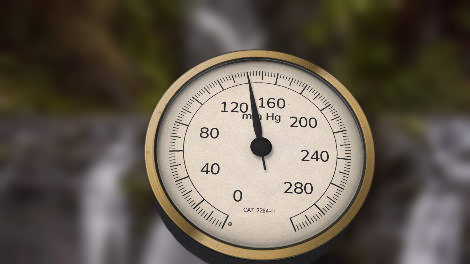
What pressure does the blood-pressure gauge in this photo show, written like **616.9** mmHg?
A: **140** mmHg
